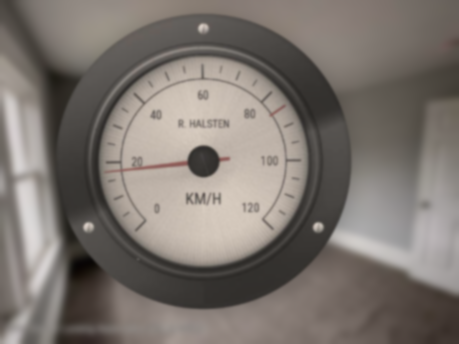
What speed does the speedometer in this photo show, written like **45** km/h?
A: **17.5** km/h
